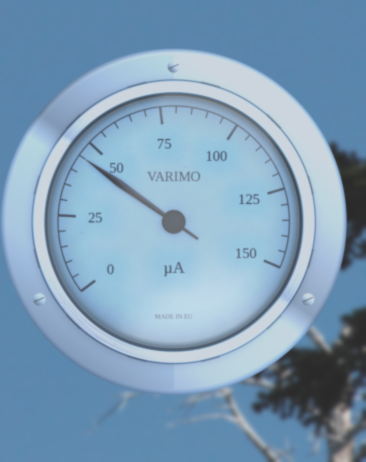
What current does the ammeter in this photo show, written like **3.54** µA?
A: **45** µA
